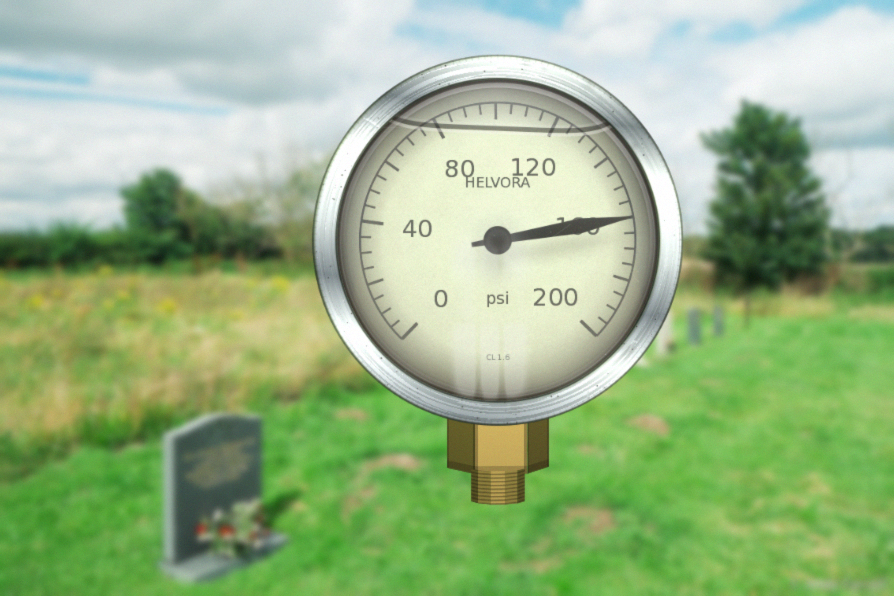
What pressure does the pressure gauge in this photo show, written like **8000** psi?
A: **160** psi
